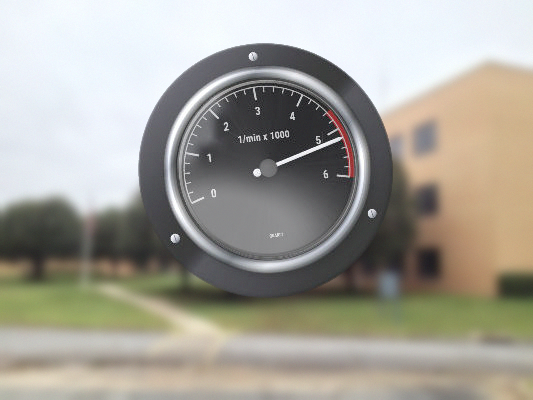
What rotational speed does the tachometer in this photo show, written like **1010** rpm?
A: **5200** rpm
